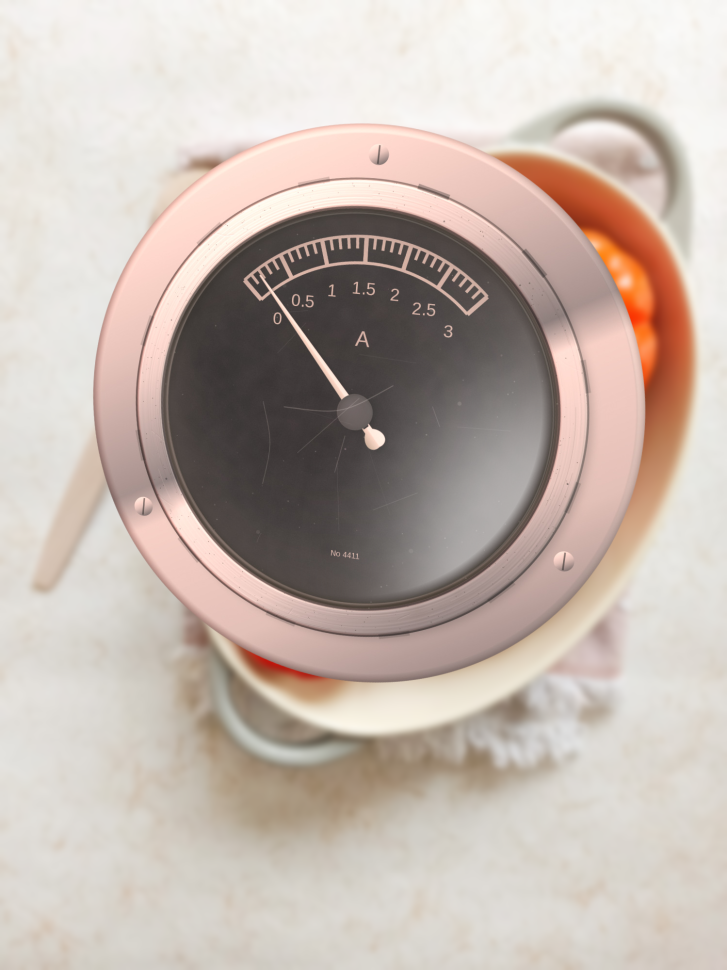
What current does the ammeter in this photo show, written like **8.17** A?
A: **0.2** A
